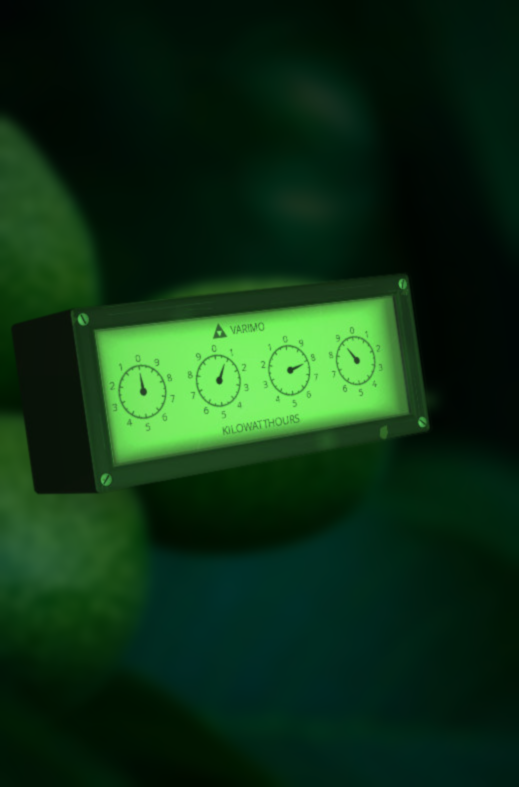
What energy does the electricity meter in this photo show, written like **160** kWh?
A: **79** kWh
